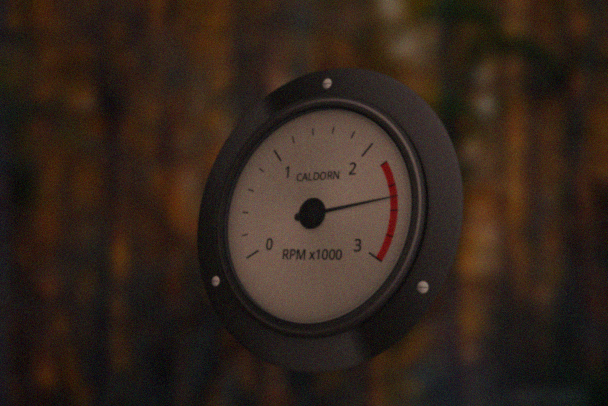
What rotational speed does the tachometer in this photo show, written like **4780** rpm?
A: **2500** rpm
